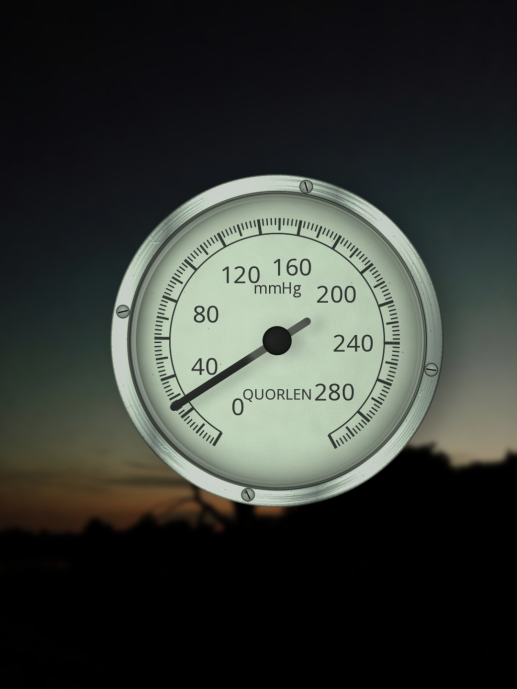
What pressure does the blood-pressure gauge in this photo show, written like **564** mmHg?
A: **26** mmHg
